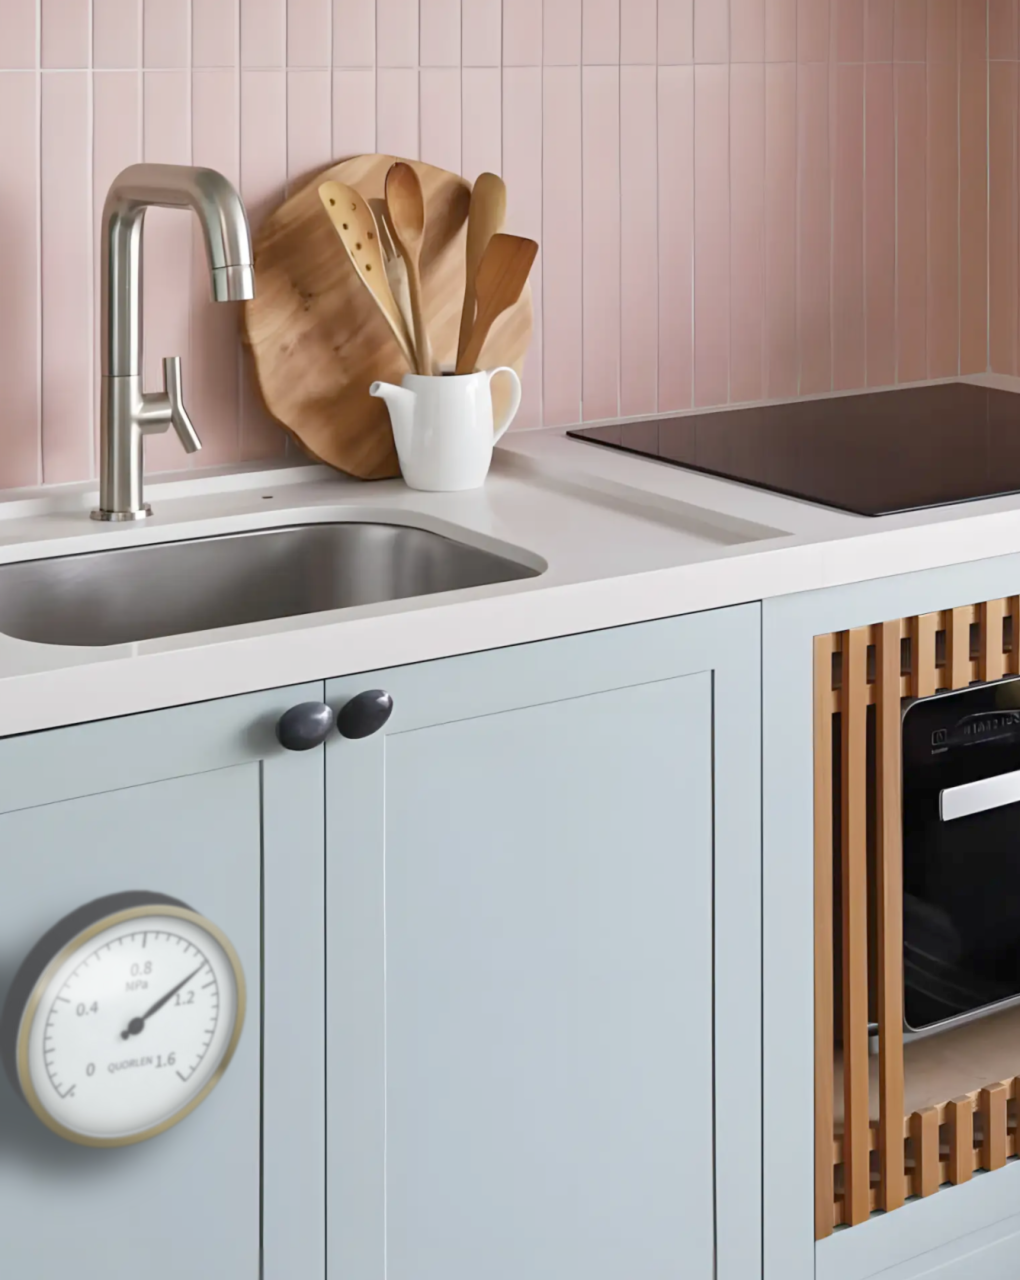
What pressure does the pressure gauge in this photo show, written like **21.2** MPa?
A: **1.1** MPa
